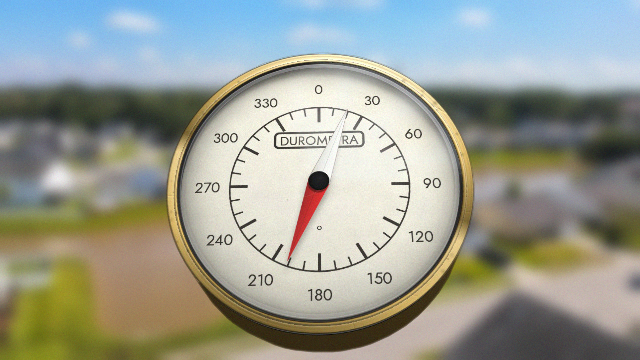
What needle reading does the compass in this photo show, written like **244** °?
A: **200** °
